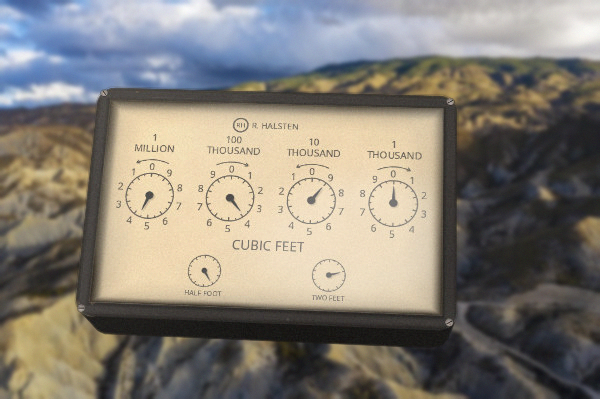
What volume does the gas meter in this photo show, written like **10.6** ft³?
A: **439000** ft³
